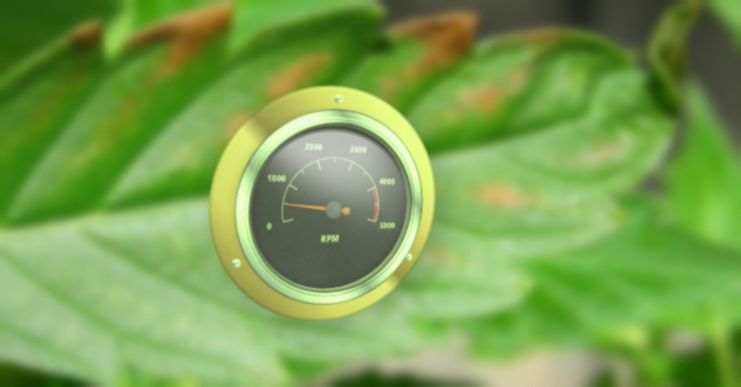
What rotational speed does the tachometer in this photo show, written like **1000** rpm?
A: **500** rpm
